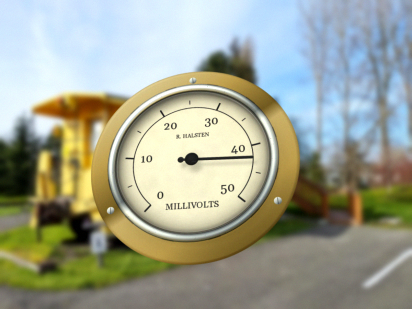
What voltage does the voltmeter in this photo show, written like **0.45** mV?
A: **42.5** mV
